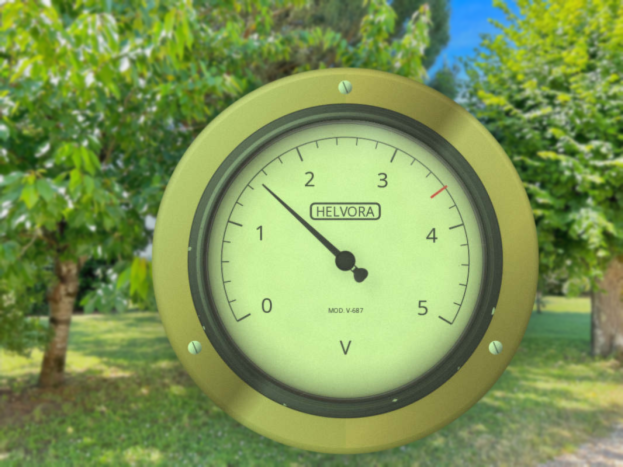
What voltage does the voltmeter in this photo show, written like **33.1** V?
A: **1.5** V
